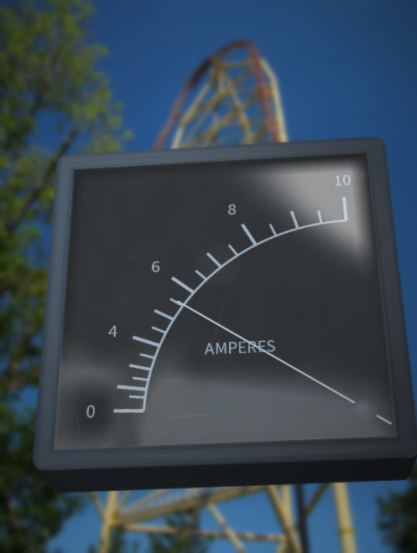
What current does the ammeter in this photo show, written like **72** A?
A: **5.5** A
